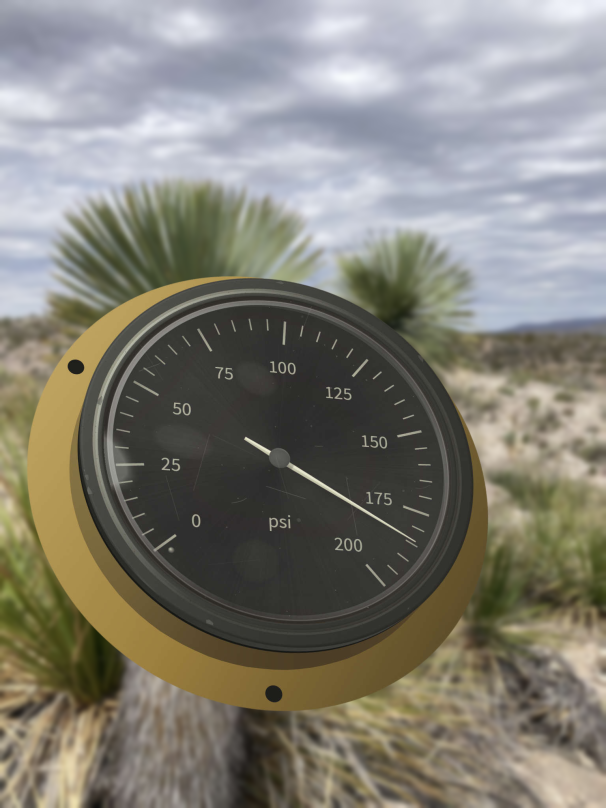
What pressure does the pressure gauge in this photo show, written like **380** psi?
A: **185** psi
